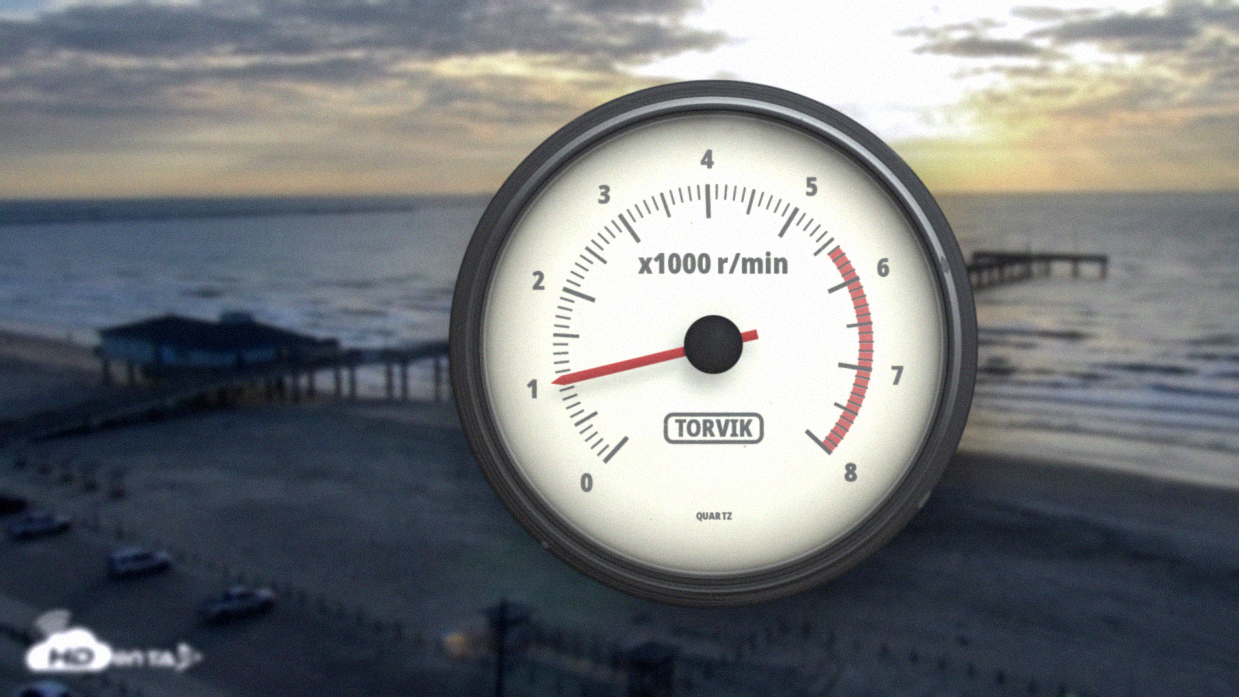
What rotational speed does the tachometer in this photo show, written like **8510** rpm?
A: **1000** rpm
